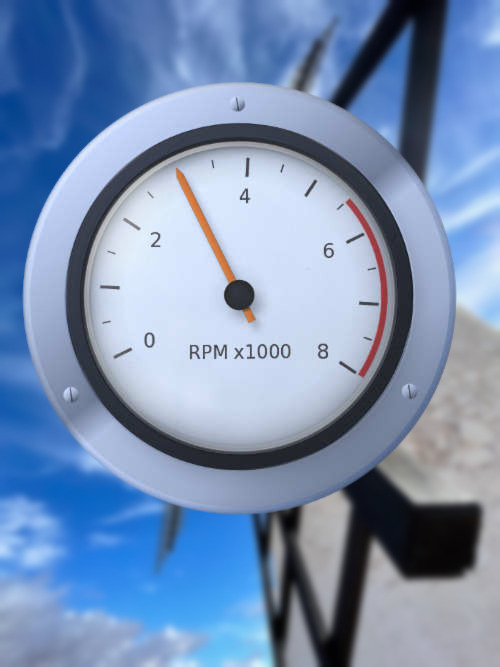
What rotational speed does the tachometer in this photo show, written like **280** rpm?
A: **3000** rpm
